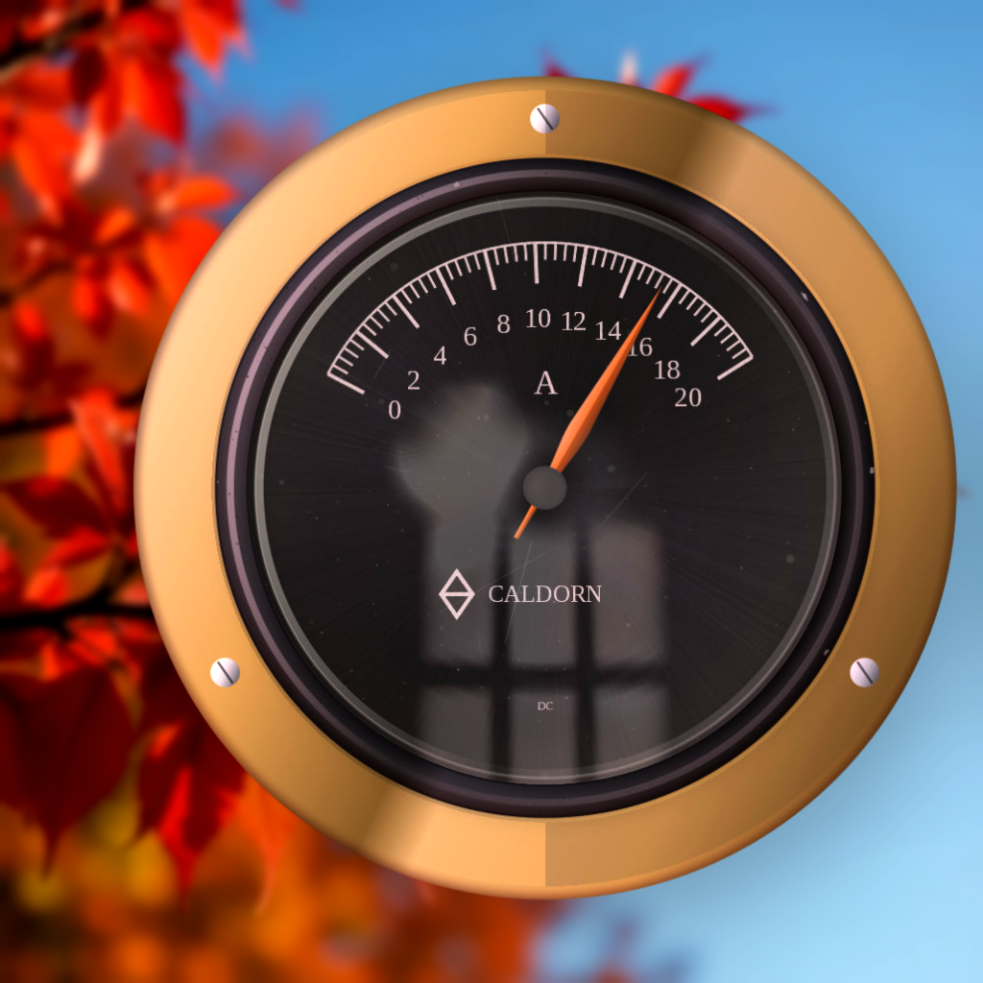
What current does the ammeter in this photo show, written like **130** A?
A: **15.4** A
